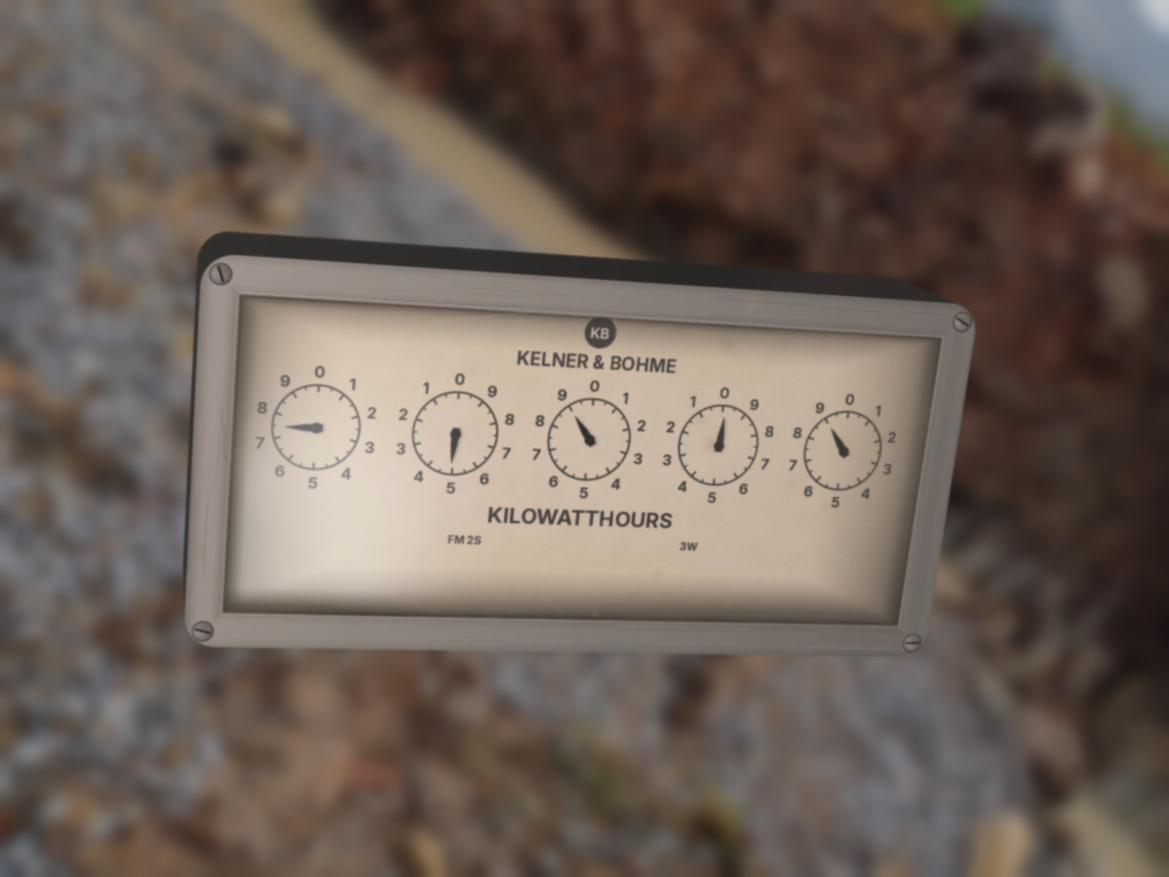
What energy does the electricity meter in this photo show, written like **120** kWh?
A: **74899** kWh
